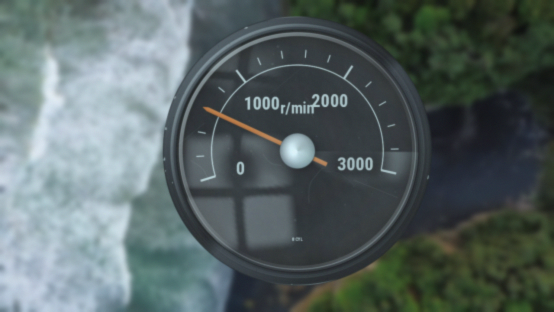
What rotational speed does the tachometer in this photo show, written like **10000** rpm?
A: **600** rpm
